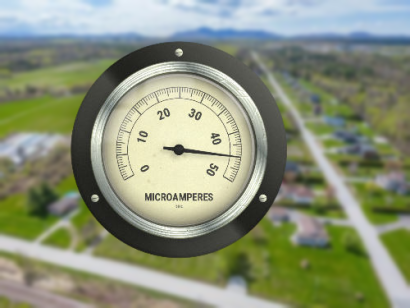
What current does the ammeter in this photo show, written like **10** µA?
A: **45** µA
